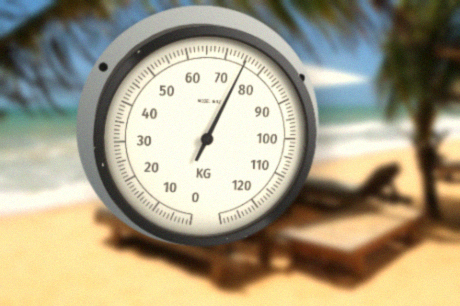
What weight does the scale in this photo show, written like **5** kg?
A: **75** kg
